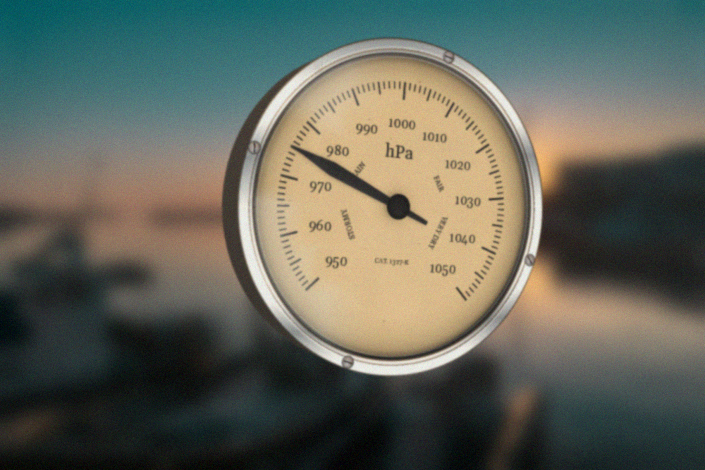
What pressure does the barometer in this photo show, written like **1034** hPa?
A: **975** hPa
